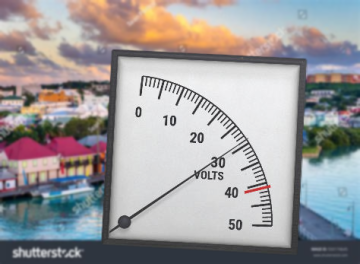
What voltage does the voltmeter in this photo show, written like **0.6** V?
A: **29** V
